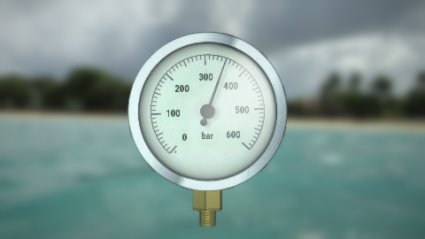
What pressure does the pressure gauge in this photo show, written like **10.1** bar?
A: **350** bar
